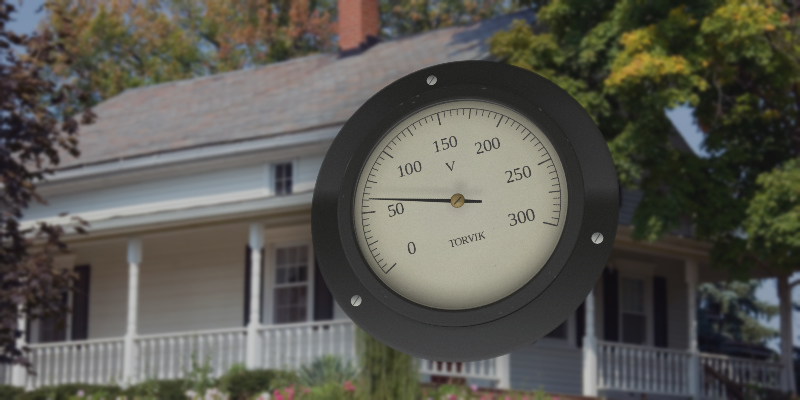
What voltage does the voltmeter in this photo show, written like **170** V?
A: **60** V
